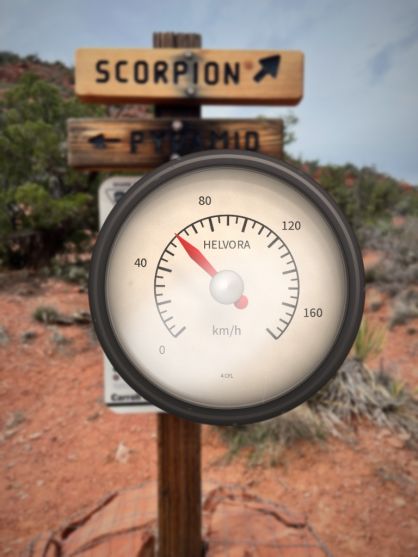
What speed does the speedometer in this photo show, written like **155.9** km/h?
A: **60** km/h
